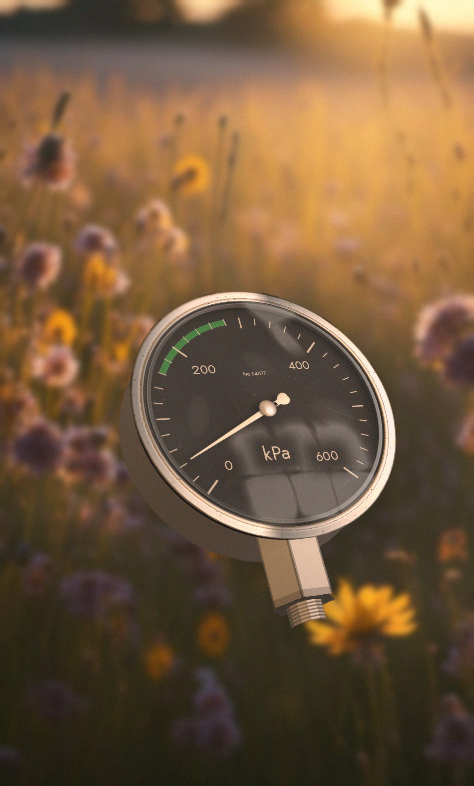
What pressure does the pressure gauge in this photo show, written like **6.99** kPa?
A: **40** kPa
